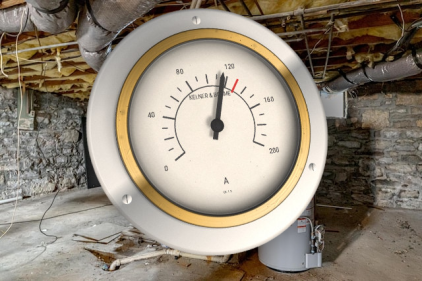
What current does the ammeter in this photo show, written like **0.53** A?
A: **115** A
